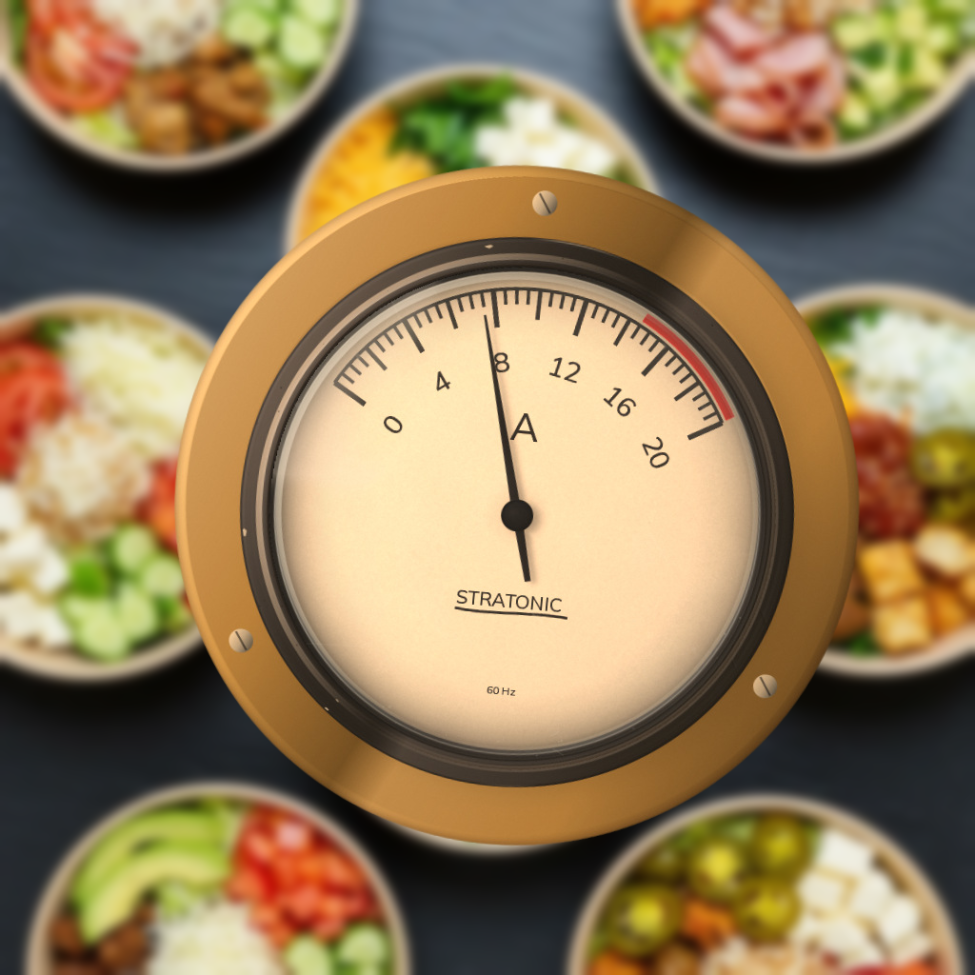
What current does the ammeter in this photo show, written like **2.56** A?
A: **7.5** A
